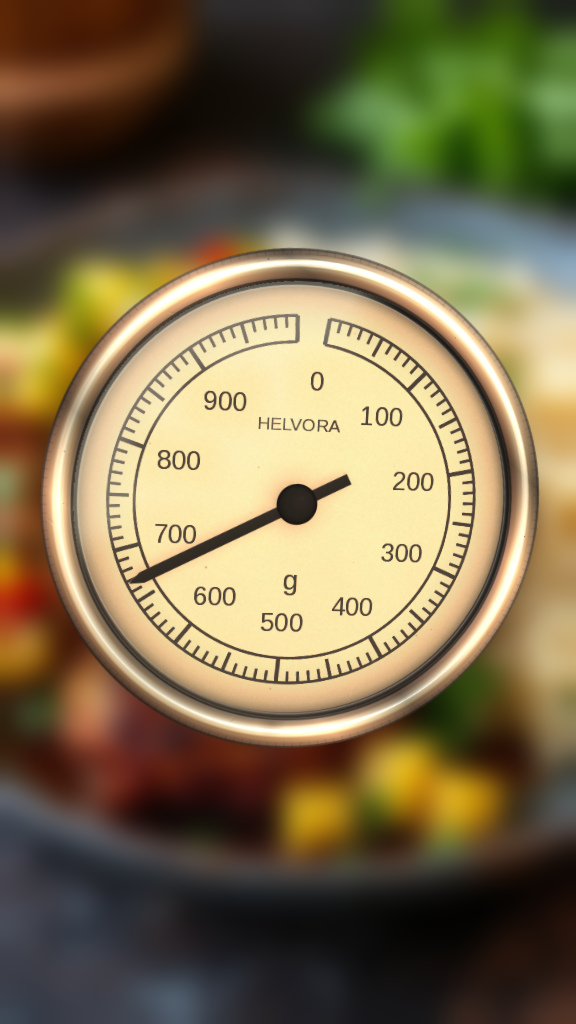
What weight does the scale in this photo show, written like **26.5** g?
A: **670** g
